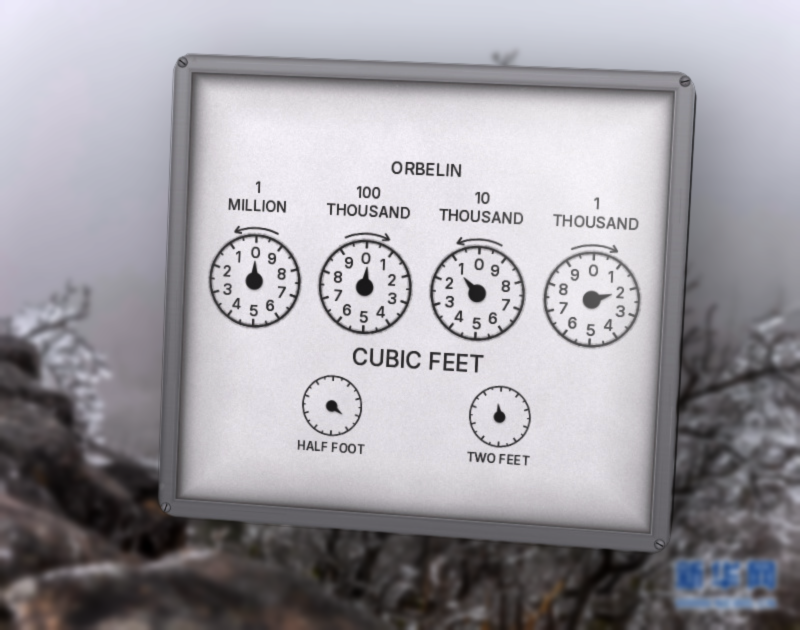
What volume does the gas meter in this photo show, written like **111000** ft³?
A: **1200** ft³
